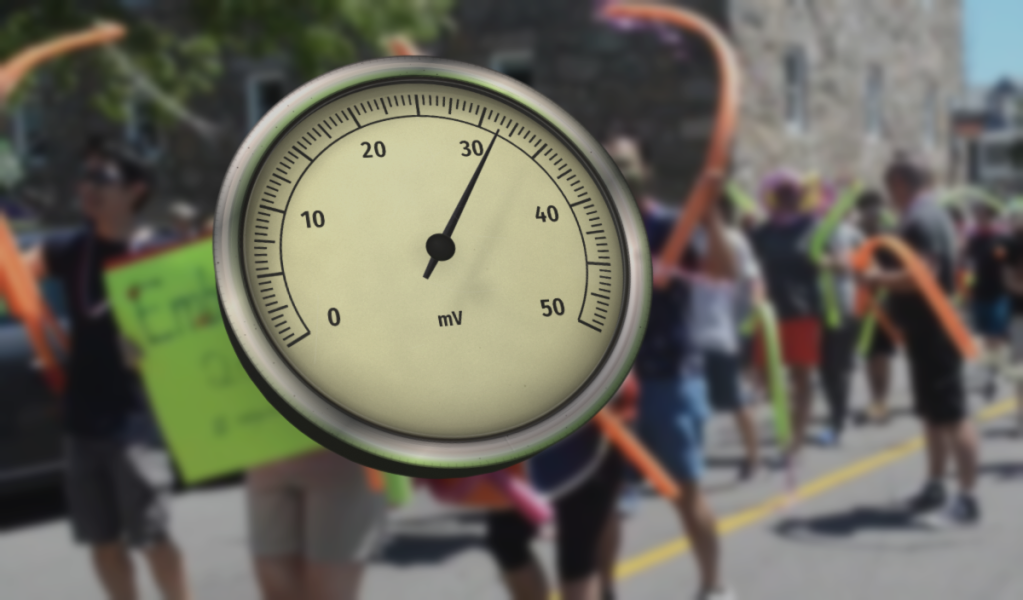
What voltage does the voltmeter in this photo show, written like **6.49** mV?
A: **31.5** mV
